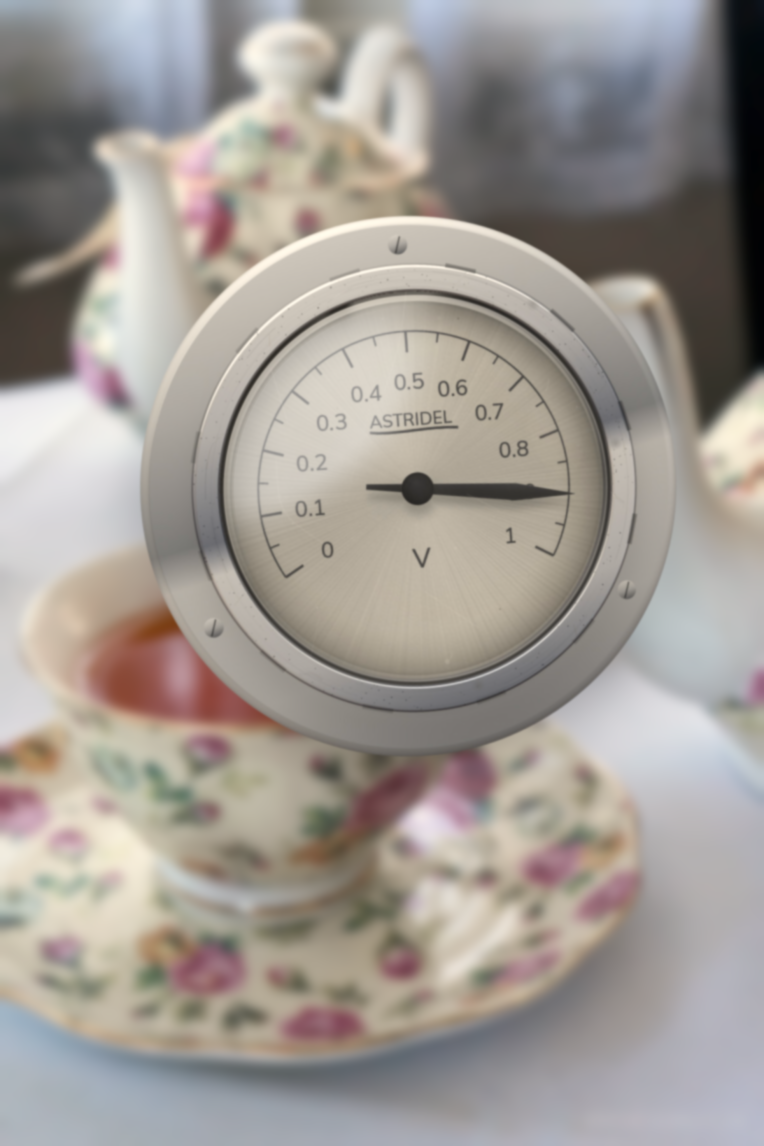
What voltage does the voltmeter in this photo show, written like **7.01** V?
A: **0.9** V
